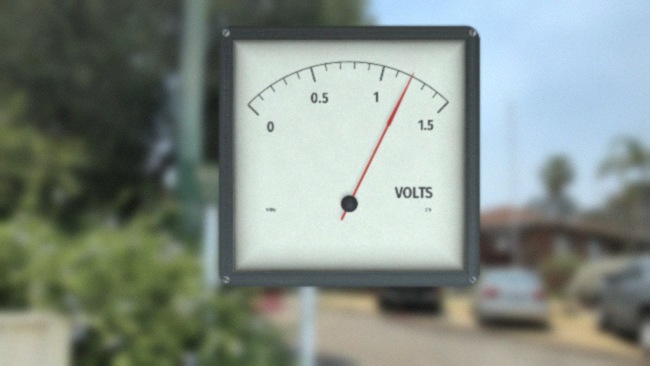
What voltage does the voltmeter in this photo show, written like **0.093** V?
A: **1.2** V
